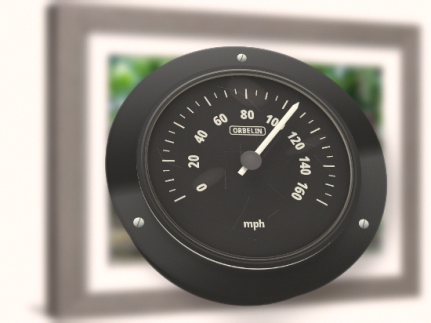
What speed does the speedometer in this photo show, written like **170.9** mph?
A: **105** mph
